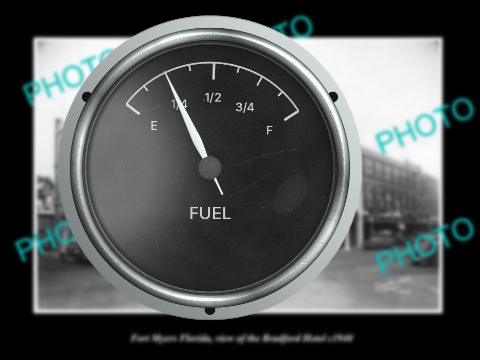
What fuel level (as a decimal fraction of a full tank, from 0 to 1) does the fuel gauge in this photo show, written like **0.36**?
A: **0.25**
